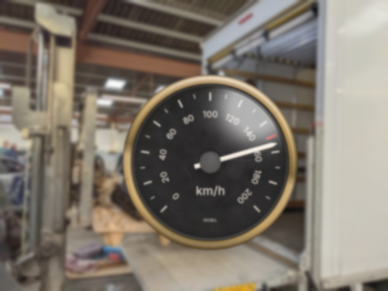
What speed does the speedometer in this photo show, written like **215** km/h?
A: **155** km/h
